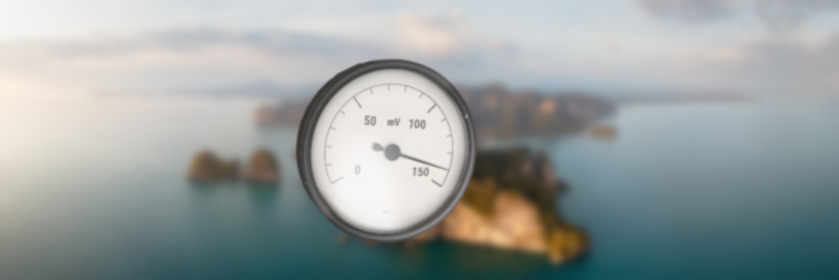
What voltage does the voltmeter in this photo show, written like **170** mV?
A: **140** mV
